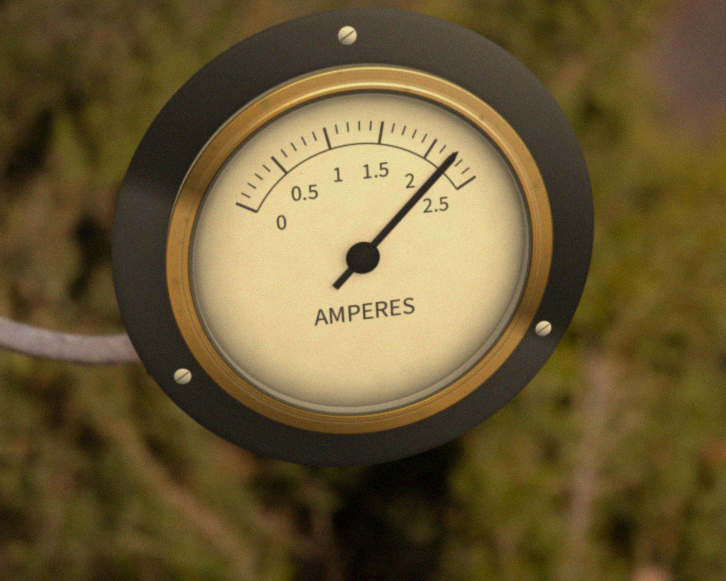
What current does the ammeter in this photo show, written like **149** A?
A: **2.2** A
